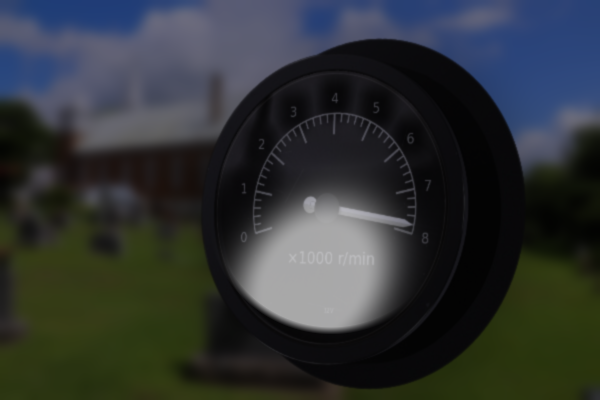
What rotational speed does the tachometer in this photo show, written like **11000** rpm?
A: **7800** rpm
